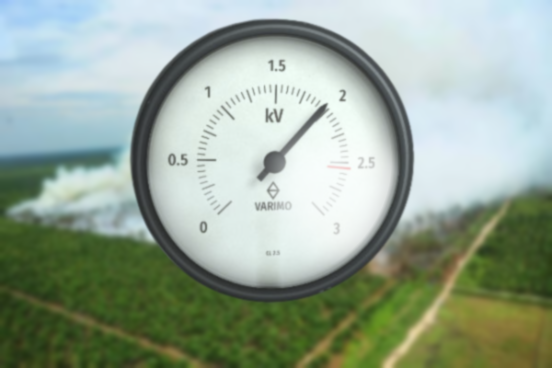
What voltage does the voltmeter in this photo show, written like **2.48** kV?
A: **1.95** kV
